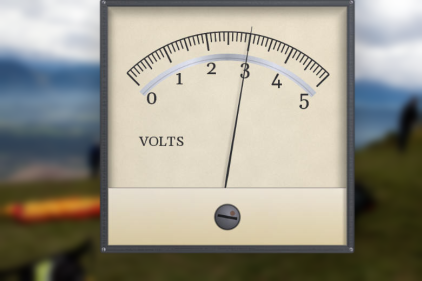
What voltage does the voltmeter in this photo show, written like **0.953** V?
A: **3** V
